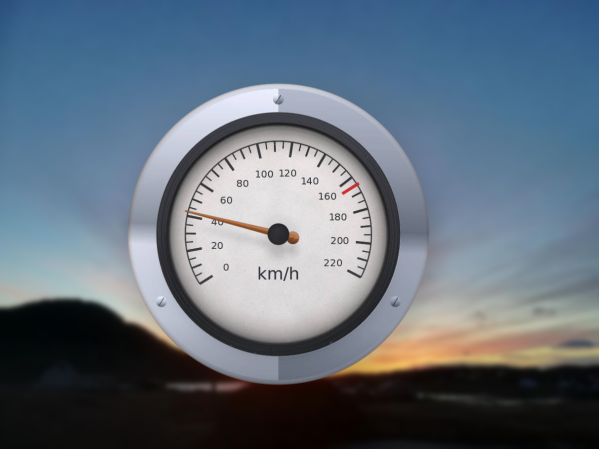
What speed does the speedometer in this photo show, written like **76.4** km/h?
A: **42.5** km/h
